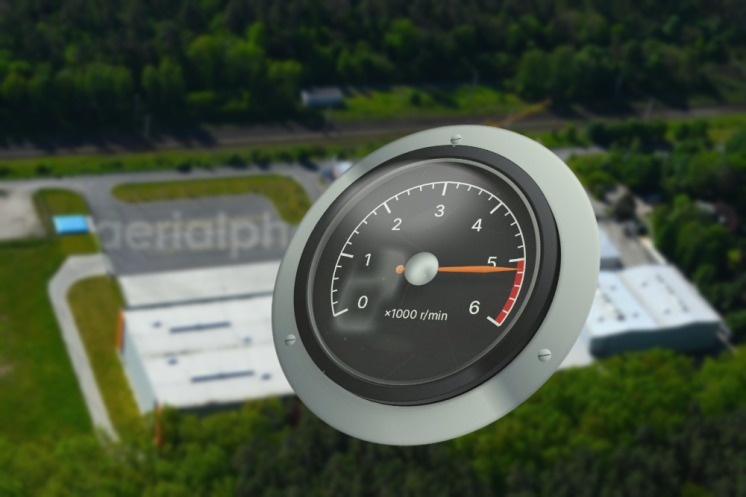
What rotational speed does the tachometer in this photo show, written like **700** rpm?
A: **5200** rpm
